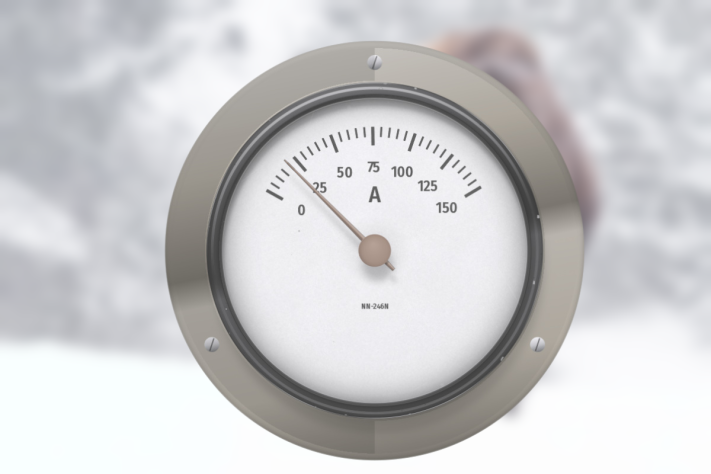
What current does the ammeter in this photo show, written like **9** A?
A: **20** A
